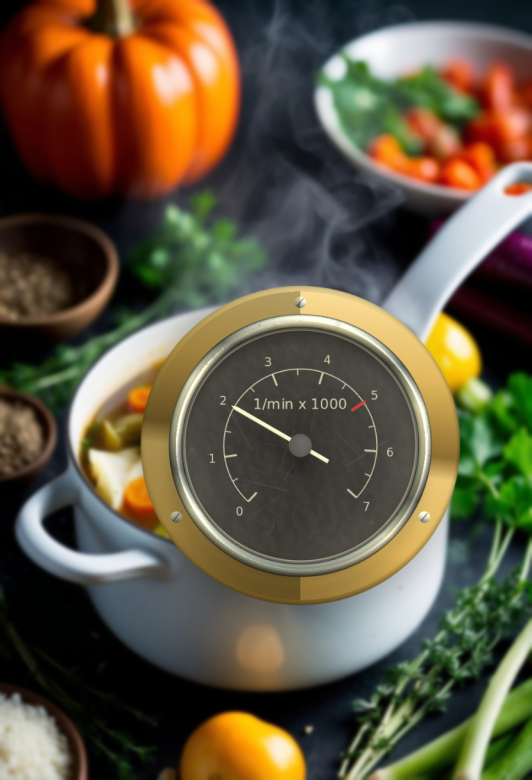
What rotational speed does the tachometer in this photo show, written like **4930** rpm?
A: **2000** rpm
